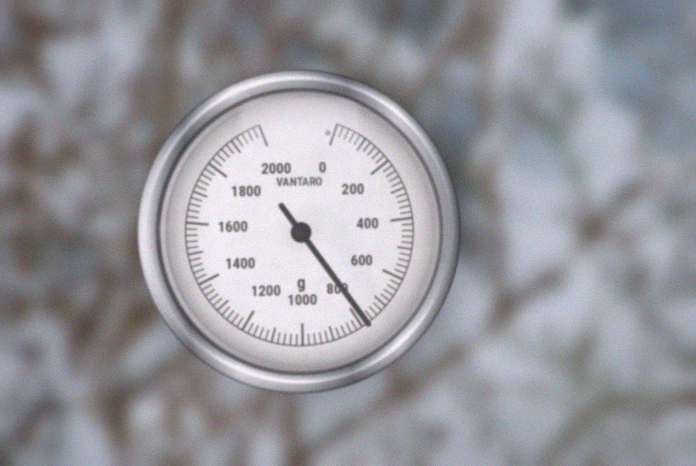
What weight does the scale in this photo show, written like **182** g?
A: **780** g
